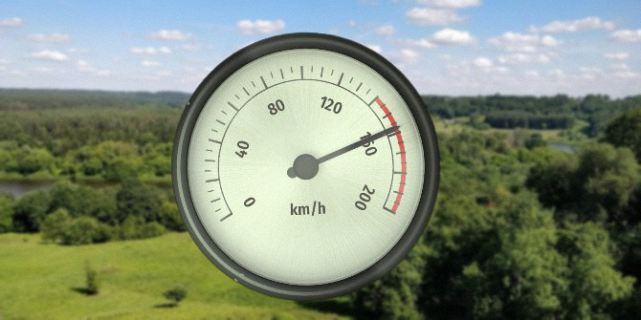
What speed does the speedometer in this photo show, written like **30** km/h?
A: **157.5** km/h
